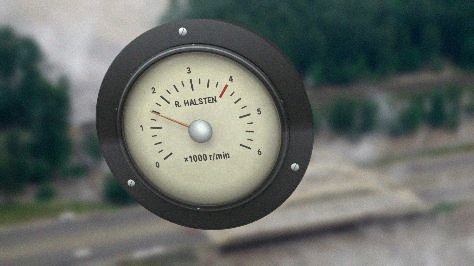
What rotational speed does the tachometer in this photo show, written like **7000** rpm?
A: **1500** rpm
